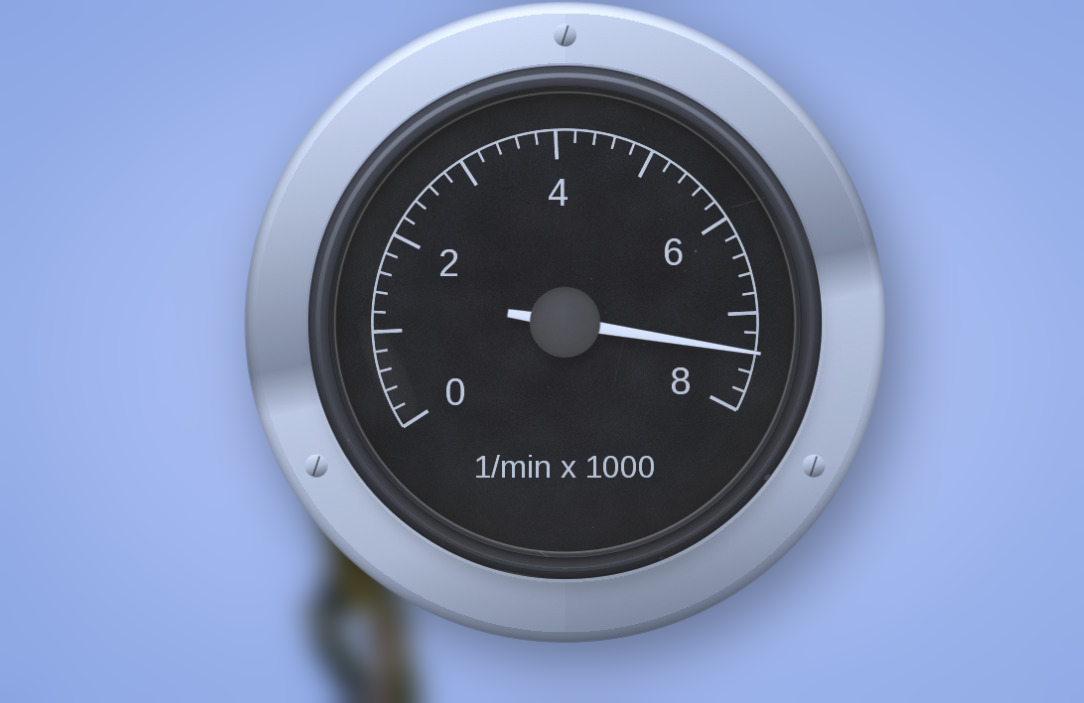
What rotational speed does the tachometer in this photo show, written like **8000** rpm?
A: **7400** rpm
